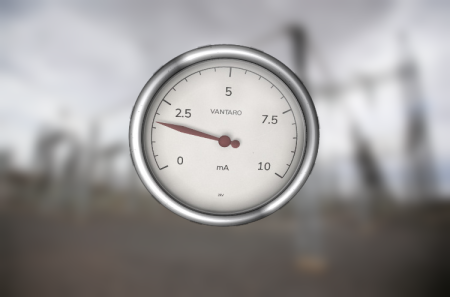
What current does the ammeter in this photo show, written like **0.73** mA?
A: **1.75** mA
